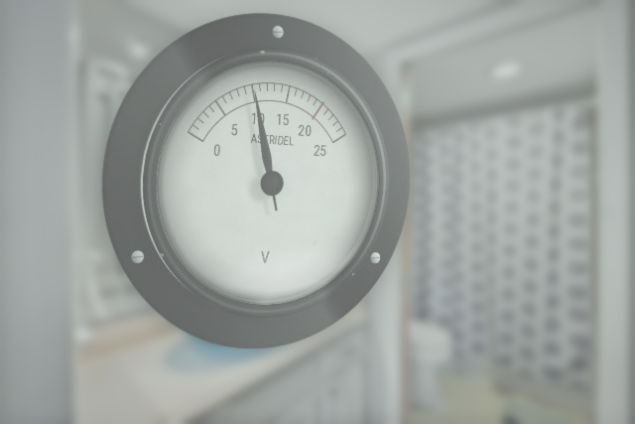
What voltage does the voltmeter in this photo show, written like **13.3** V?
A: **10** V
